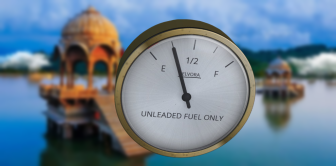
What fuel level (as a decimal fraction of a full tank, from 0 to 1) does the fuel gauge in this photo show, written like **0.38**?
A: **0.25**
